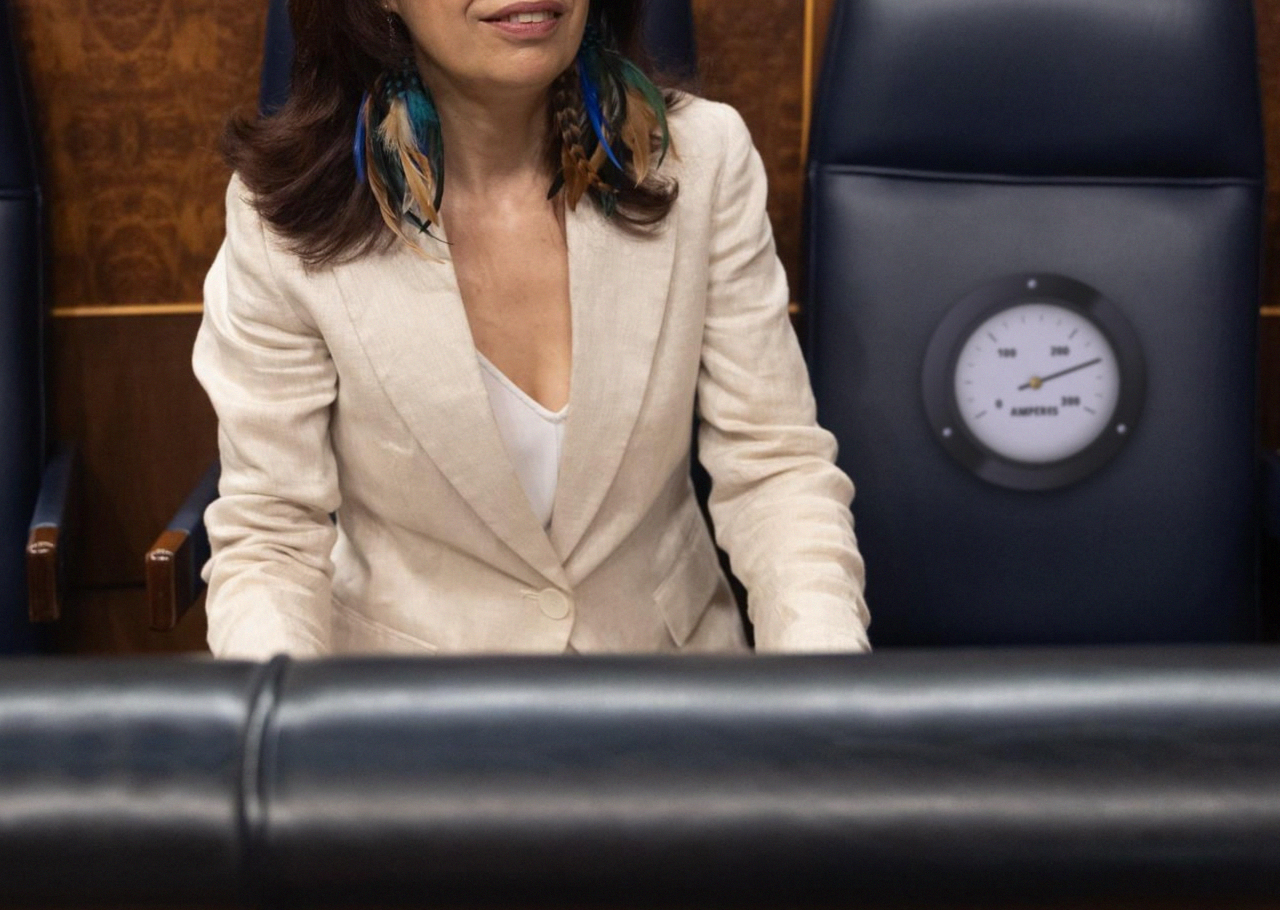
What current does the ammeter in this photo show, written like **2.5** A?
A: **240** A
